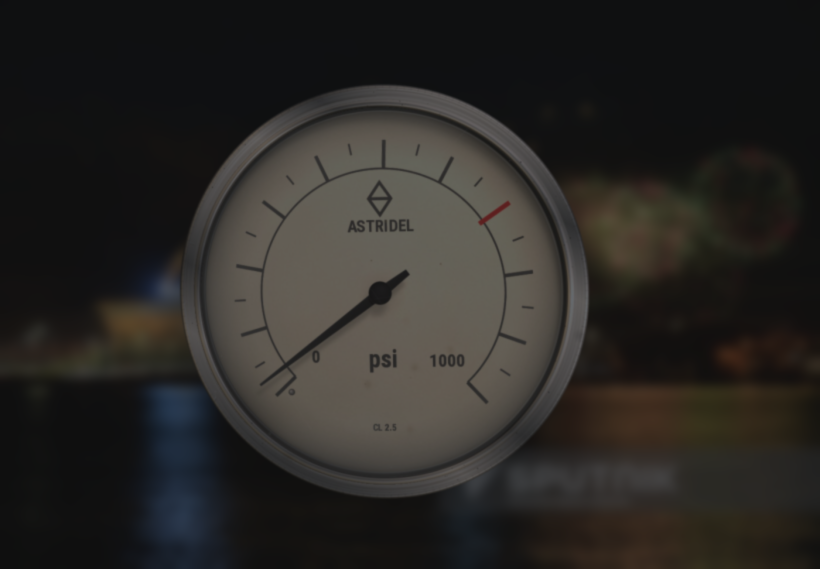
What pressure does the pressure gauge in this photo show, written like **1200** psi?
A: **25** psi
